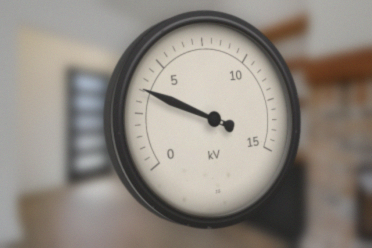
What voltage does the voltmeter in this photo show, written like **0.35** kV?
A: **3.5** kV
